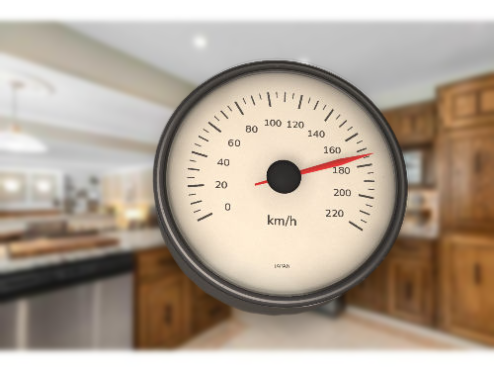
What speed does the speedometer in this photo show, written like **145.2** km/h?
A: **175** km/h
